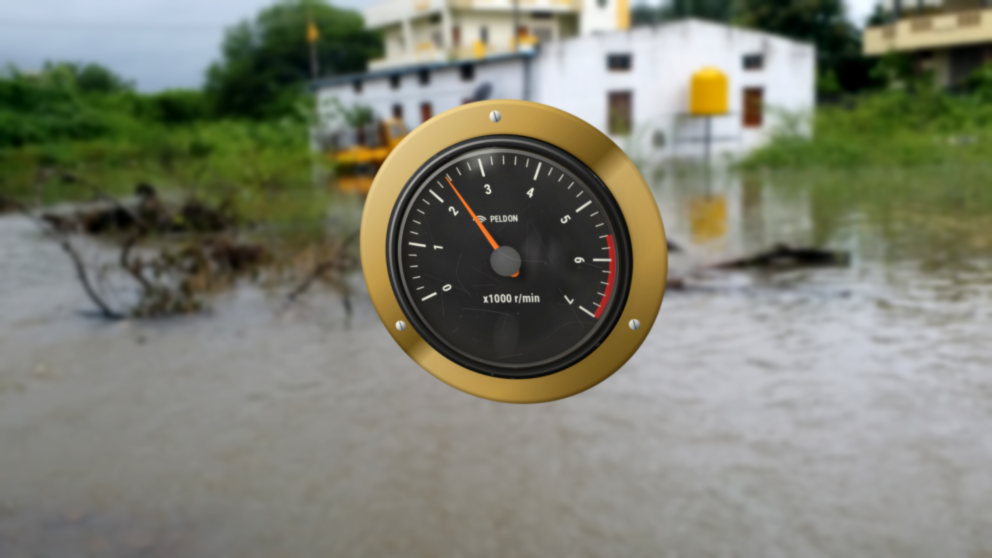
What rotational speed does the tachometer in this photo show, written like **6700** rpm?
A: **2400** rpm
